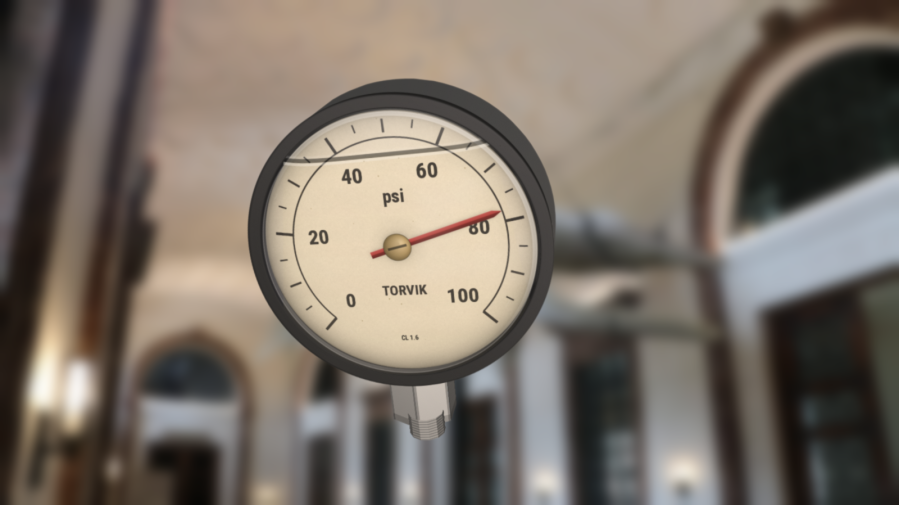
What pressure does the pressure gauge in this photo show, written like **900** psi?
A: **77.5** psi
